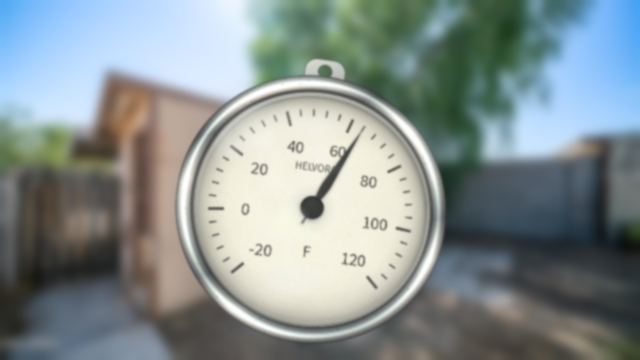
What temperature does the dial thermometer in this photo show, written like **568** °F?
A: **64** °F
